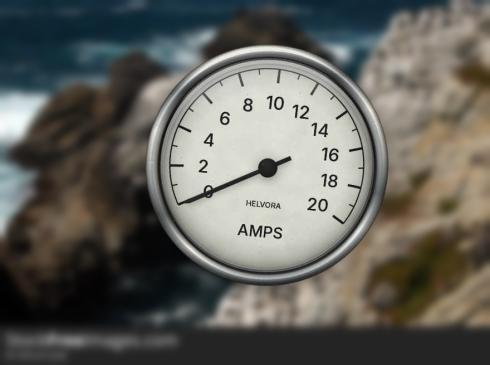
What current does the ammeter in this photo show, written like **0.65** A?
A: **0** A
